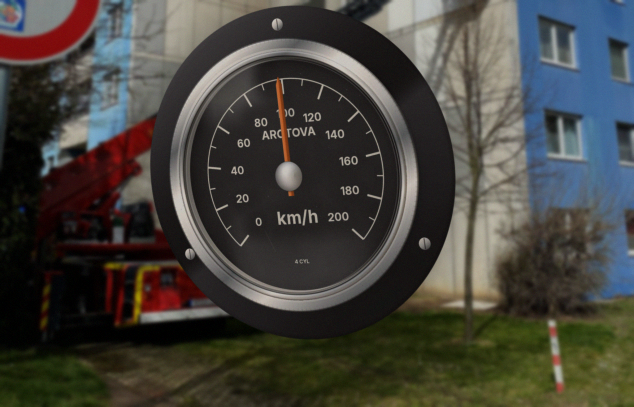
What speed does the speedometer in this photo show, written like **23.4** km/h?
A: **100** km/h
